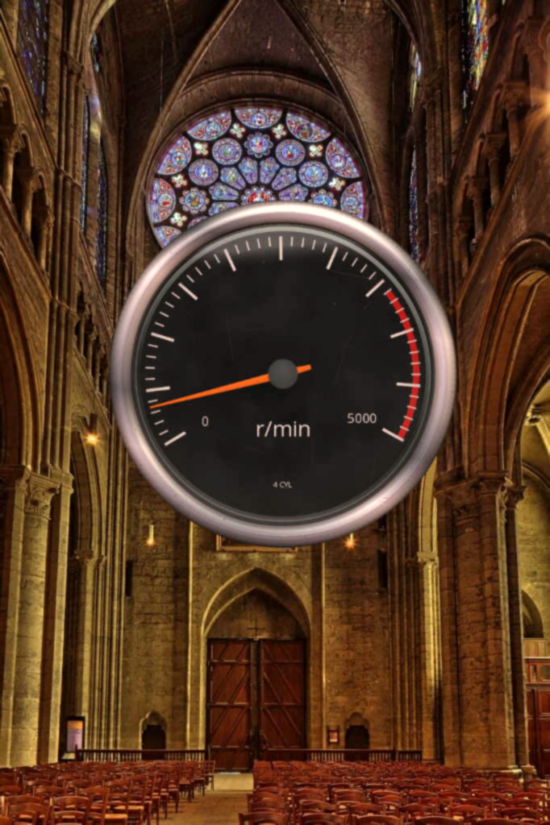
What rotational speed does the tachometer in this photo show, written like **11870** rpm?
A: **350** rpm
